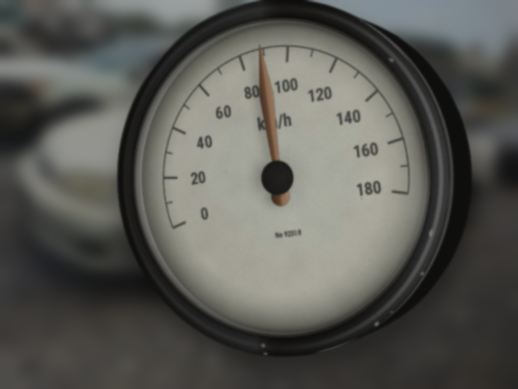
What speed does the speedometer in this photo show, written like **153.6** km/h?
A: **90** km/h
